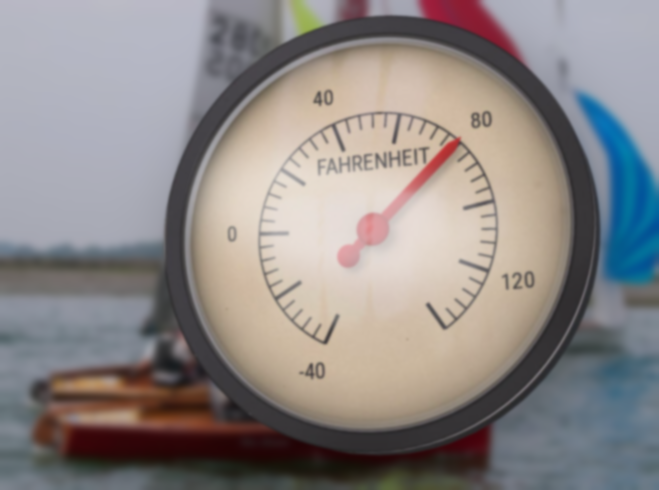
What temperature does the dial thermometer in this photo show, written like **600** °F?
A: **80** °F
